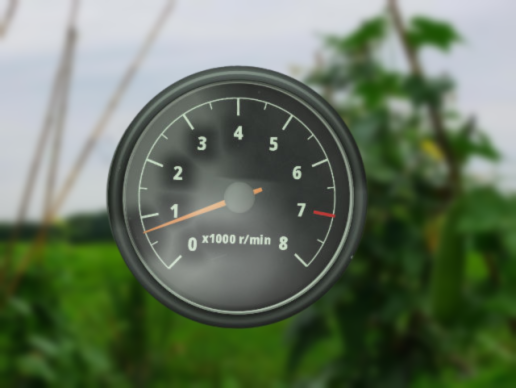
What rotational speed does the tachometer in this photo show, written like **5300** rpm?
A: **750** rpm
